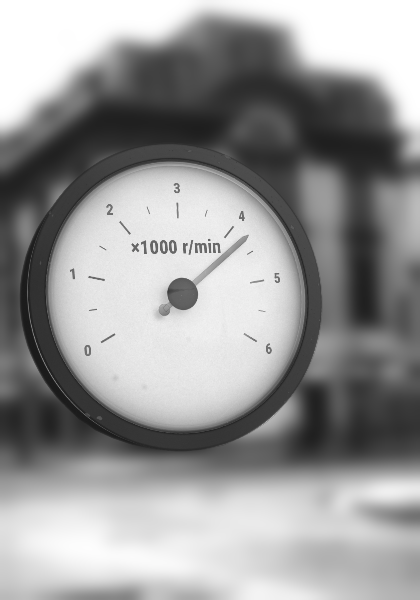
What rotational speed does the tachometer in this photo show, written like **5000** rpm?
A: **4250** rpm
